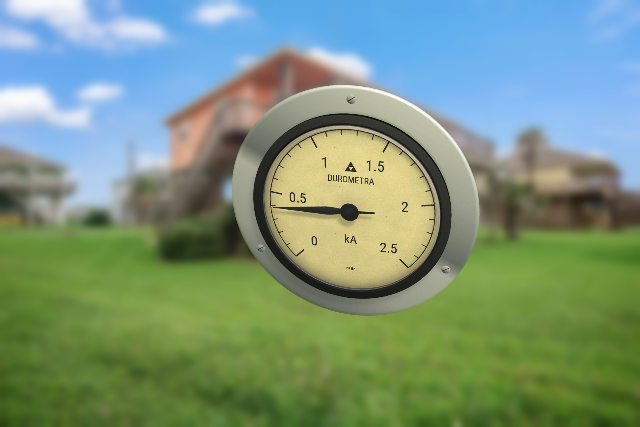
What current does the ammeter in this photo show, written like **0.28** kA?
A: **0.4** kA
